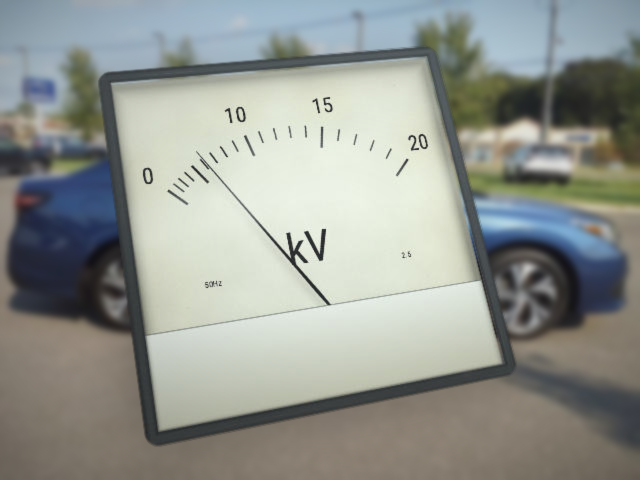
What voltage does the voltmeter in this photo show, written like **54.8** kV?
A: **6** kV
